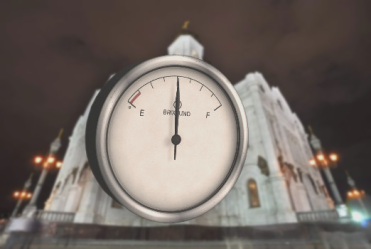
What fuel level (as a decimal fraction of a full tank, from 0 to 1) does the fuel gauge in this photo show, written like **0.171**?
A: **0.5**
